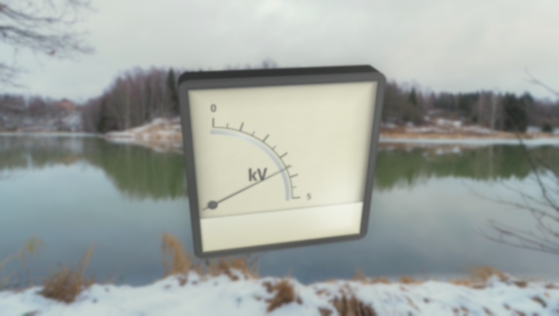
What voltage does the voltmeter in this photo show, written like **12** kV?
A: **3.5** kV
